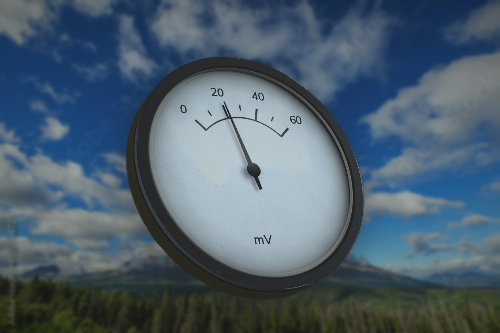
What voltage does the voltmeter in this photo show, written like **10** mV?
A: **20** mV
